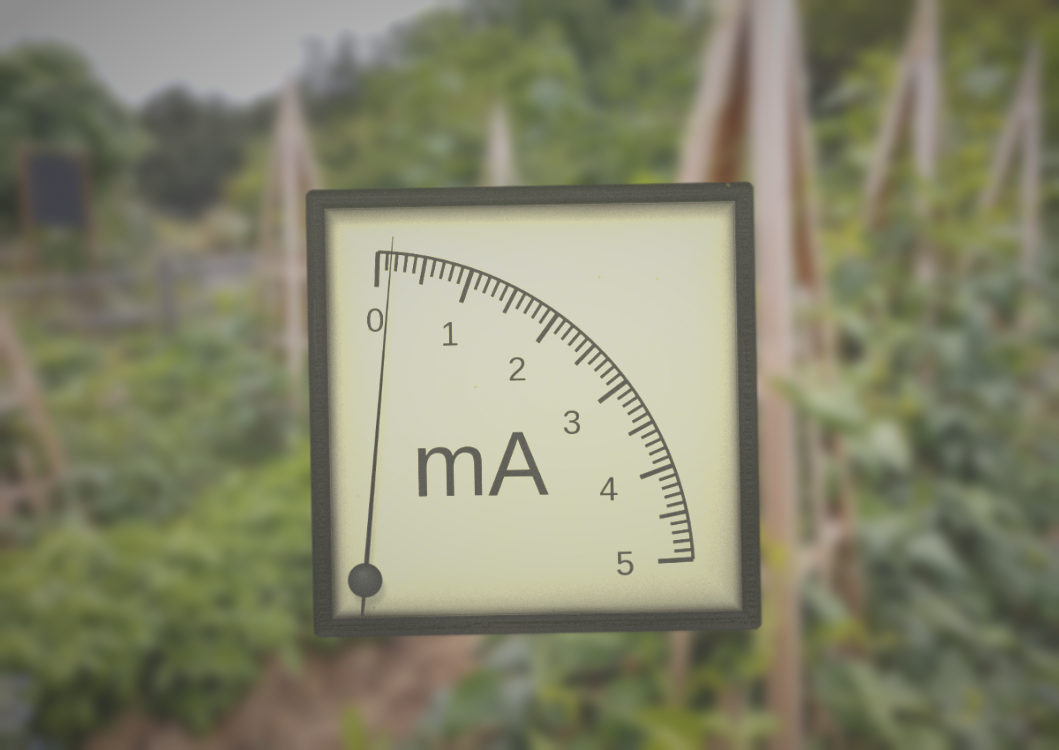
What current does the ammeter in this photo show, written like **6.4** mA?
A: **0.15** mA
